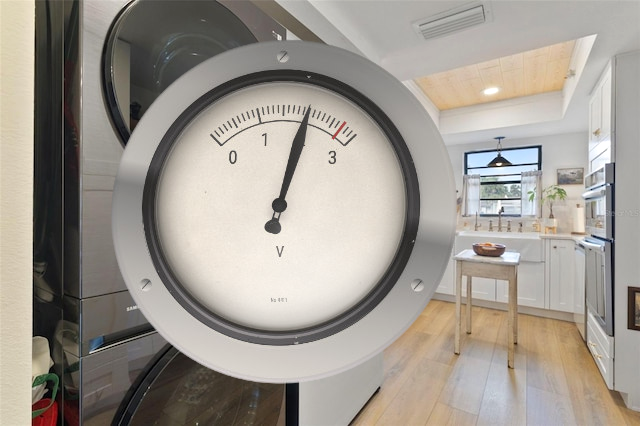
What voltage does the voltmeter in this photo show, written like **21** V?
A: **2** V
